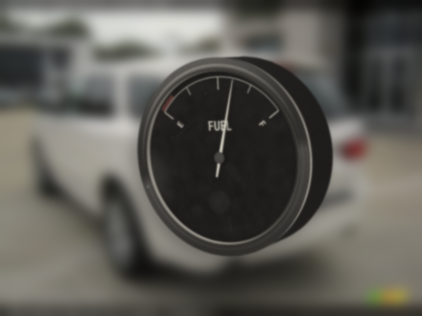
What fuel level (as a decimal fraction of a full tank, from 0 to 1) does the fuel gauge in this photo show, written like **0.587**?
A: **0.625**
